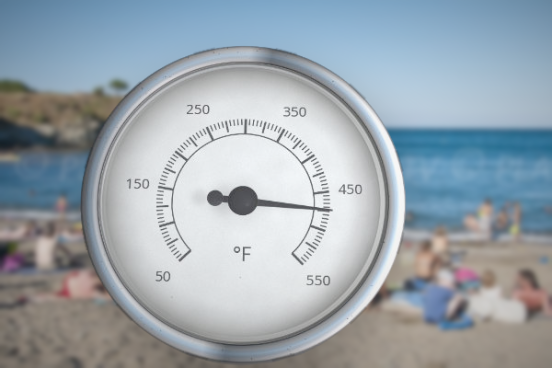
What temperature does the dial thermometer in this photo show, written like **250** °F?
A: **475** °F
